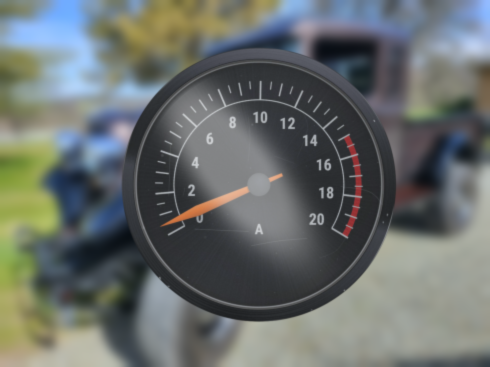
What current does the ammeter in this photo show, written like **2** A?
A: **0.5** A
